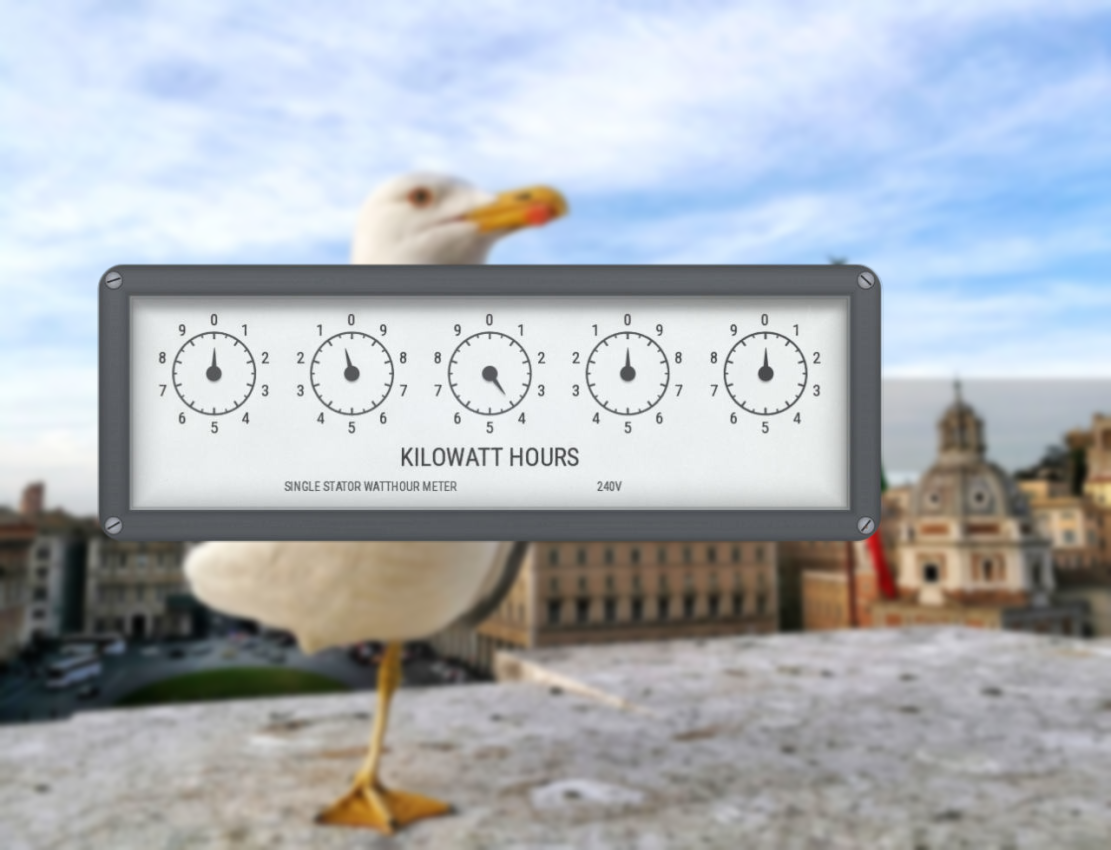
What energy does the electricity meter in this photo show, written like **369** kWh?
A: **400** kWh
